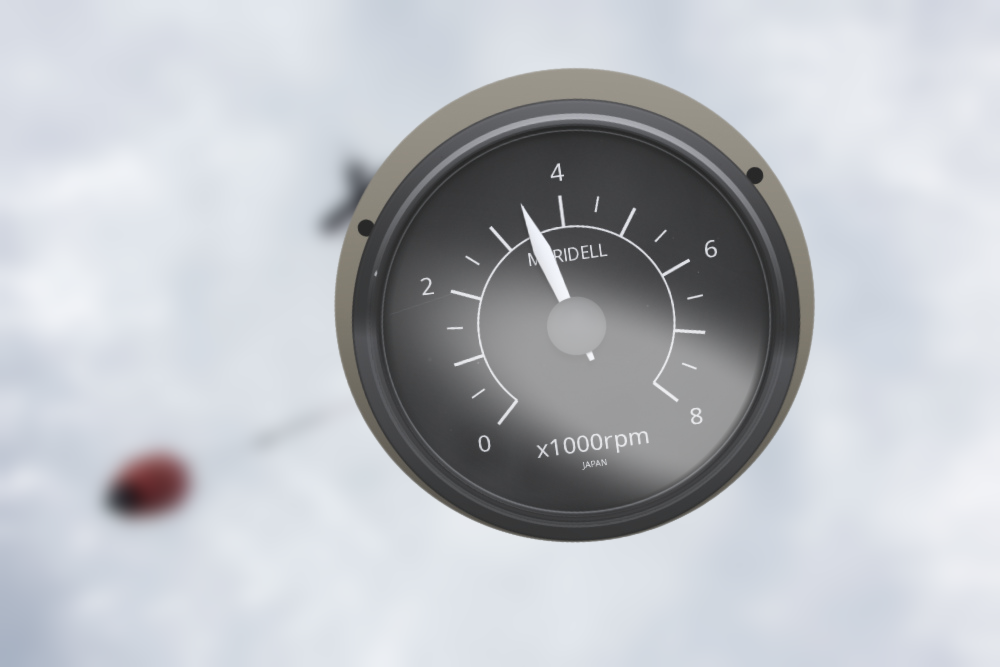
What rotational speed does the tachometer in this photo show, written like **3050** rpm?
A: **3500** rpm
